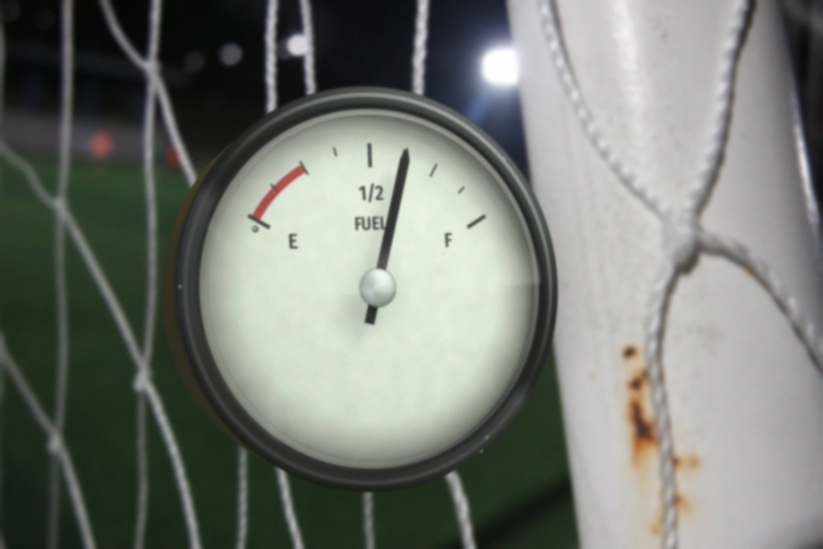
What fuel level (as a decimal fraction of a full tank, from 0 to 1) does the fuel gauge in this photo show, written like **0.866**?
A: **0.625**
